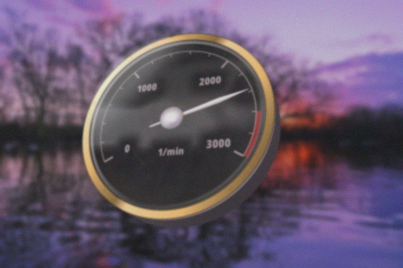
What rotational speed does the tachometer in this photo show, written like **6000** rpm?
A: **2400** rpm
